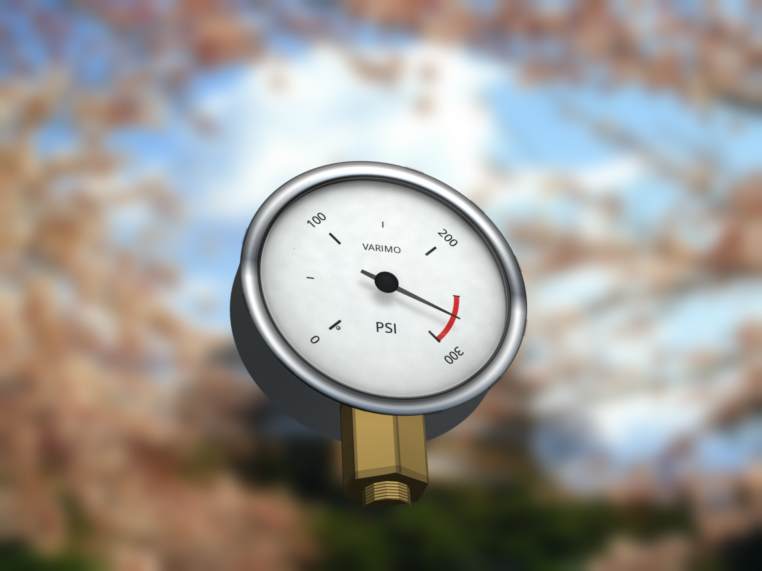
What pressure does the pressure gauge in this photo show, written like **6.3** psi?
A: **275** psi
